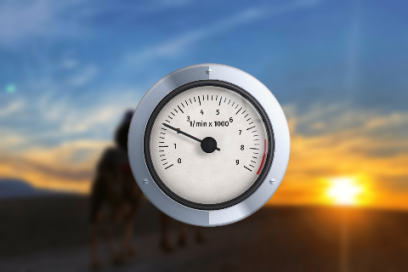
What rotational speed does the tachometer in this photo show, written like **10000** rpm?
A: **2000** rpm
